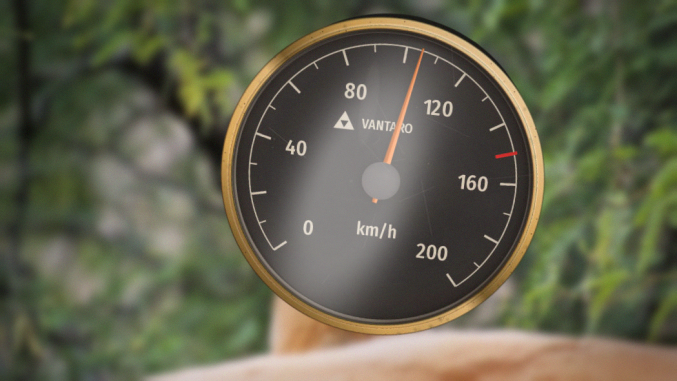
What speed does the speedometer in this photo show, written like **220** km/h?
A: **105** km/h
